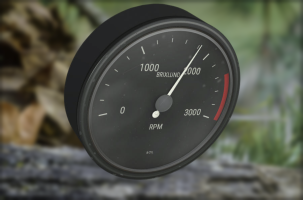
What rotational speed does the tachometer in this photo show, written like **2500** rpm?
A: **1800** rpm
